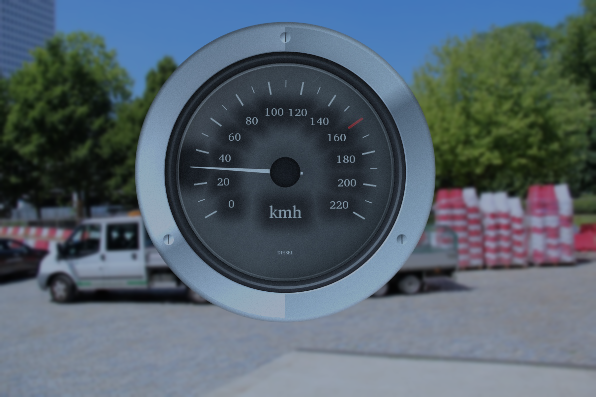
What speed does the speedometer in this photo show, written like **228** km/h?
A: **30** km/h
